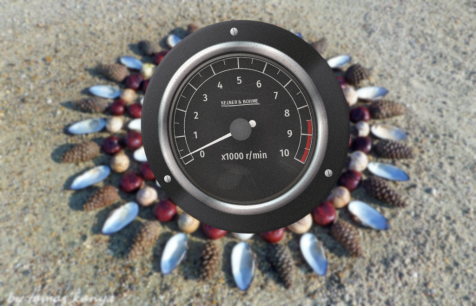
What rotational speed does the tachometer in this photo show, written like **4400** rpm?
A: **250** rpm
